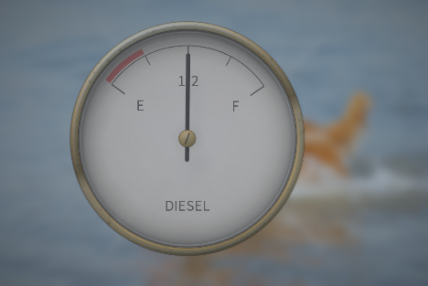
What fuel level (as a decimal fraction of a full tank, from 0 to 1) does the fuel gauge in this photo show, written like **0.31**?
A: **0.5**
